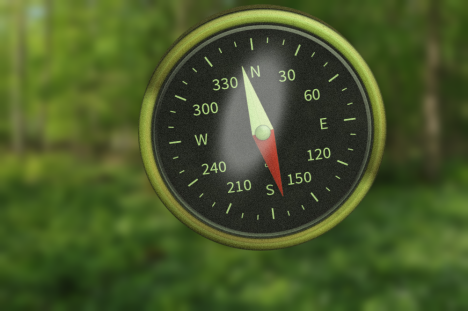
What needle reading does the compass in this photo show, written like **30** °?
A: **170** °
